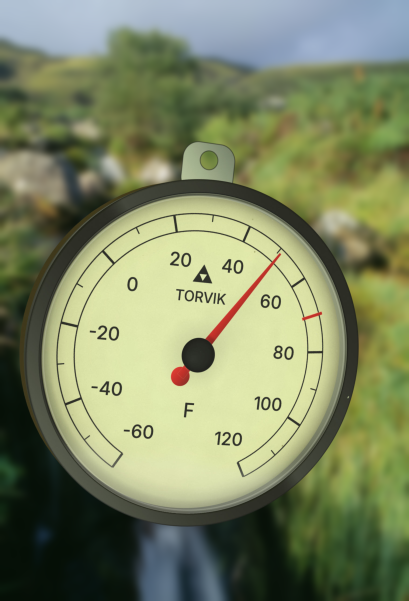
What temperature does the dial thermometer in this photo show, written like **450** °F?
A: **50** °F
